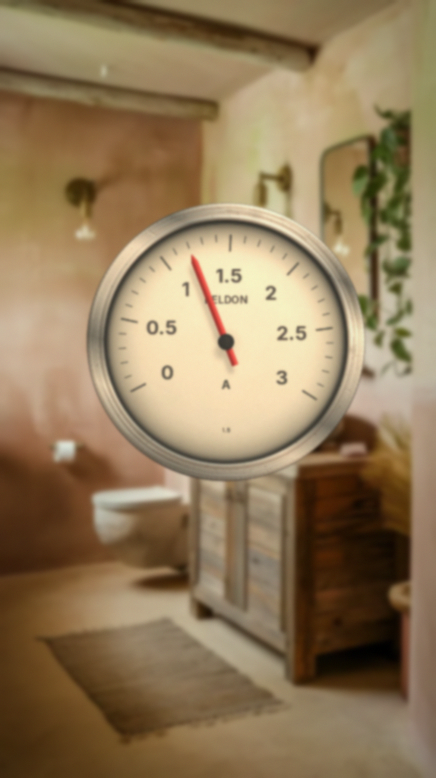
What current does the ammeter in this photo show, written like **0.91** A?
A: **1.2** A
